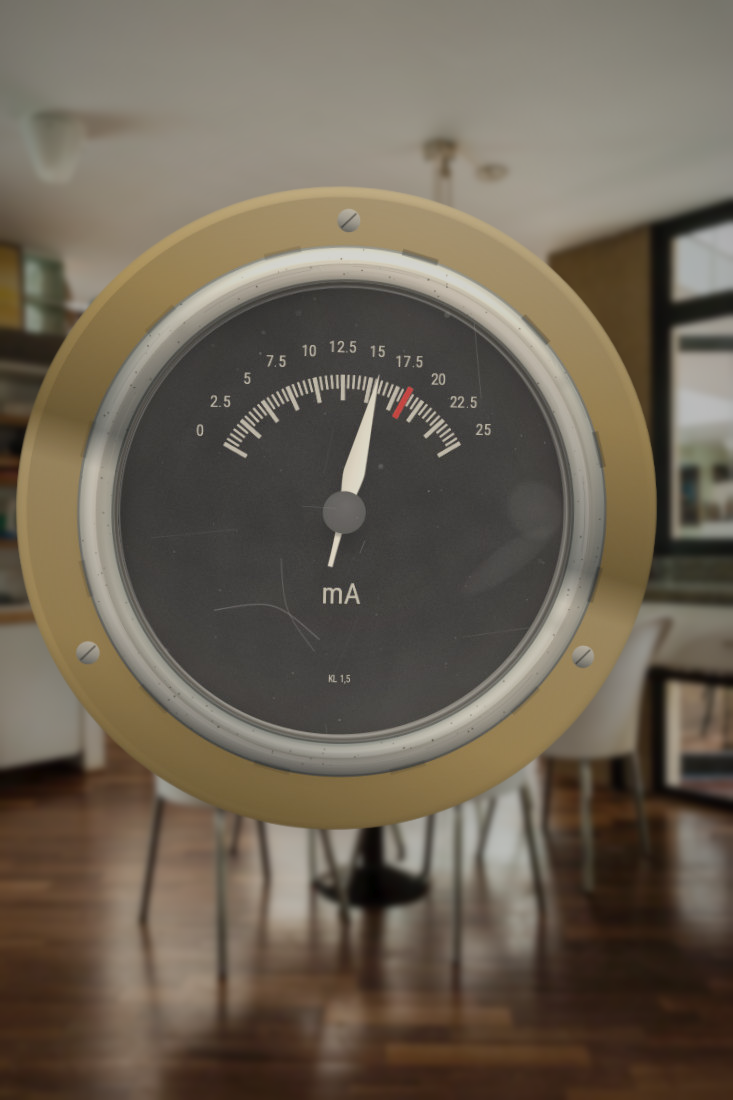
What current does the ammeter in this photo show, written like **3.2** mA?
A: **15.5** mA
